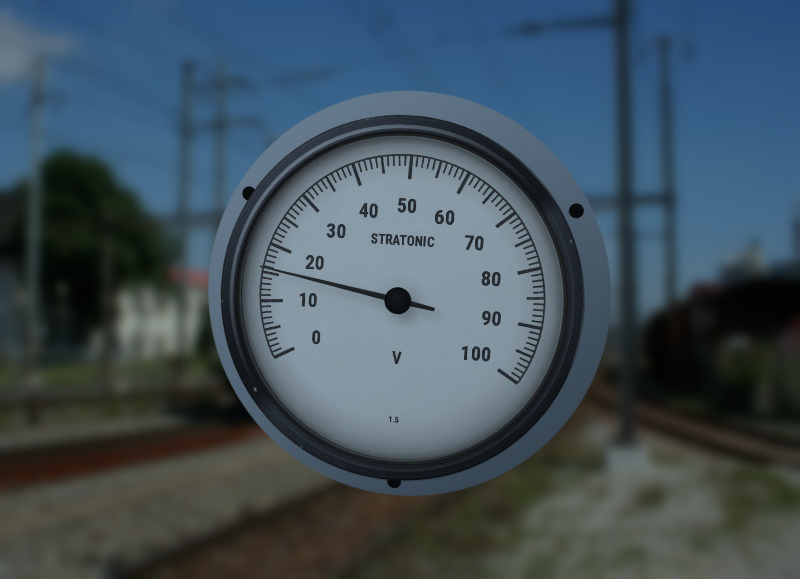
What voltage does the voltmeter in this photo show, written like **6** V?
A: **16** V
